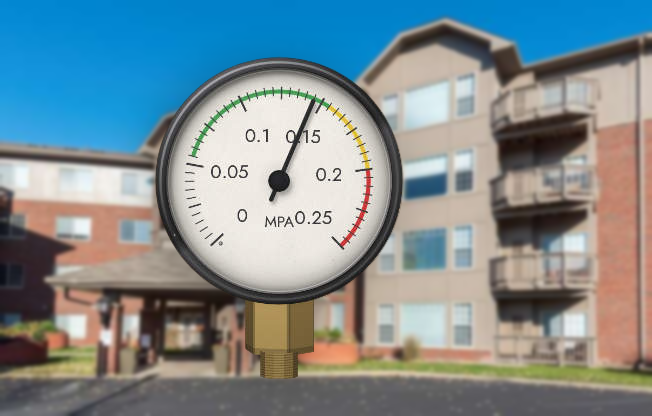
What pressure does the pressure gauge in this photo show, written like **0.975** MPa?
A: **0.145** MPa
